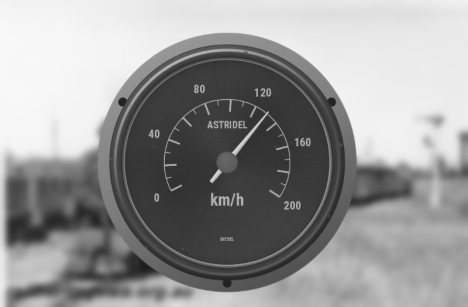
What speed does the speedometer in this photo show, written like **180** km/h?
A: **130** km/h
